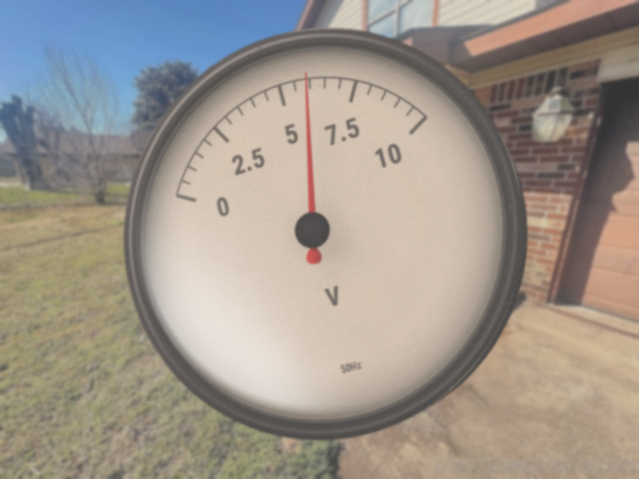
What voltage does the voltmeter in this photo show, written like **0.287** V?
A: **6** V
